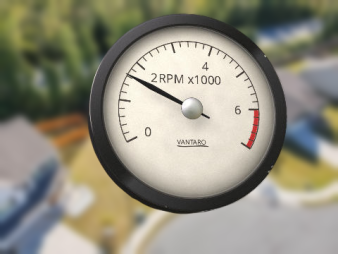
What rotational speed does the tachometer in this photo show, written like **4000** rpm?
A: **1600** rpm
